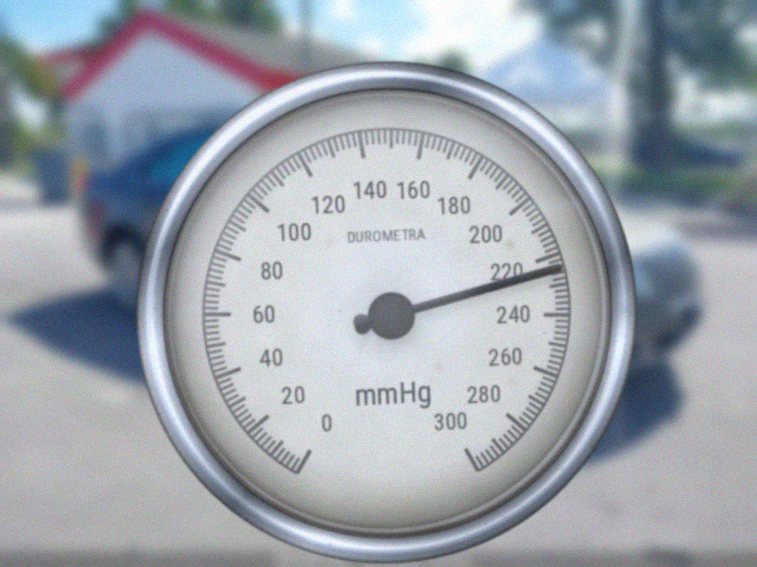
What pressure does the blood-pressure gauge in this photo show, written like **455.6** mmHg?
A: **224** mmHg
